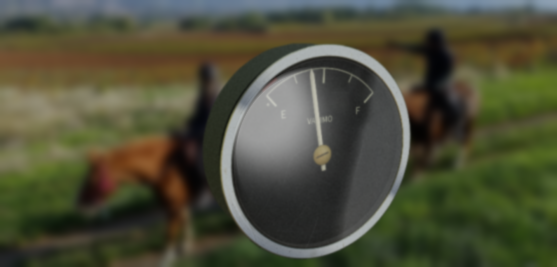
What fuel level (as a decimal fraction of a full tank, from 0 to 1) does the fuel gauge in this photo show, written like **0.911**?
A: **0.375**
